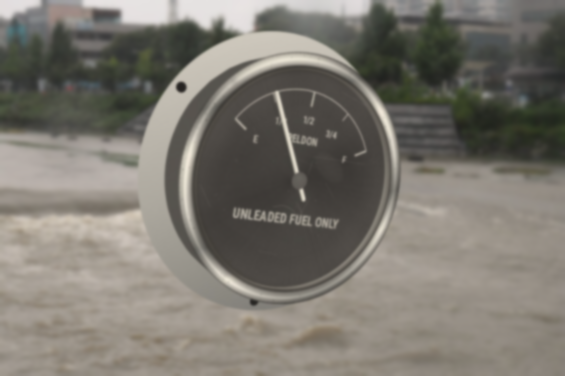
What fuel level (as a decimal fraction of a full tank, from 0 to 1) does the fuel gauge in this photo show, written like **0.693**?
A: **0.25**
